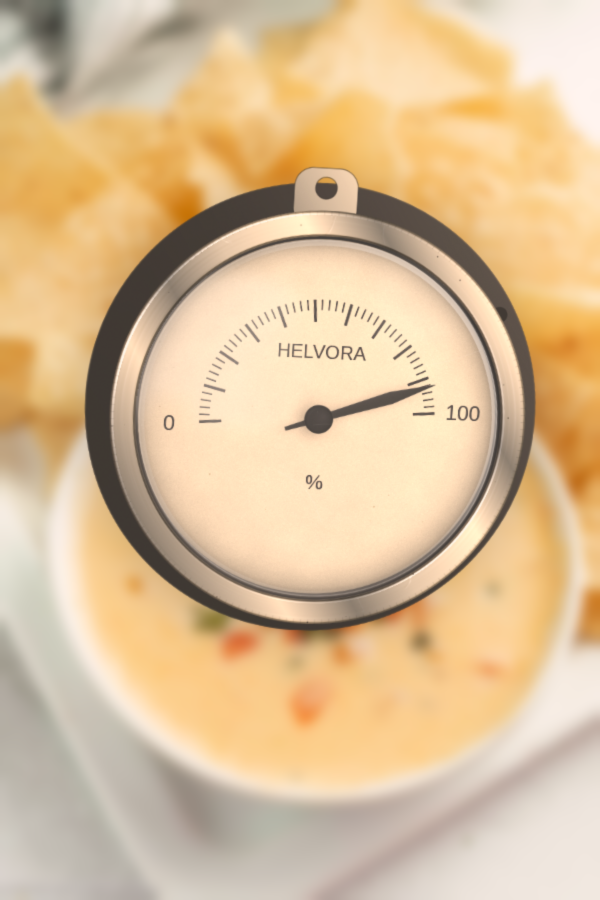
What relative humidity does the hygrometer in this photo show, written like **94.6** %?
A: **92** %
